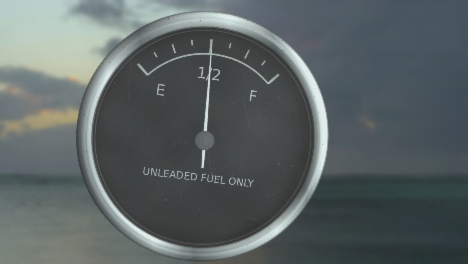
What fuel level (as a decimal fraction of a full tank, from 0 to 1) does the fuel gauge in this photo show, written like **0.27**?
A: **0.5**
